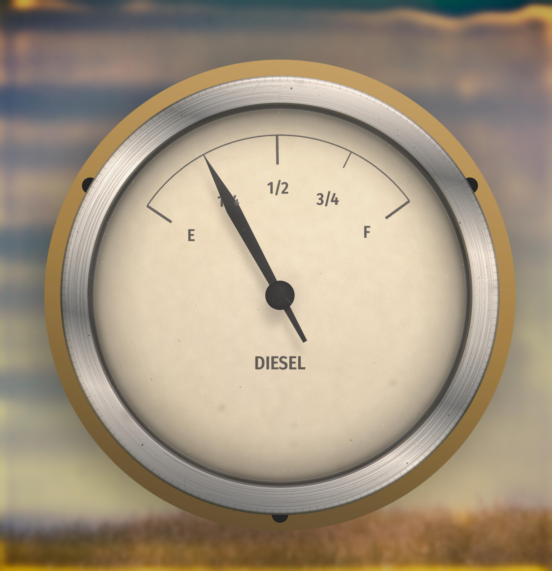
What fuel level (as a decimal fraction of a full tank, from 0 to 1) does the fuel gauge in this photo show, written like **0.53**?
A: **0.25**
